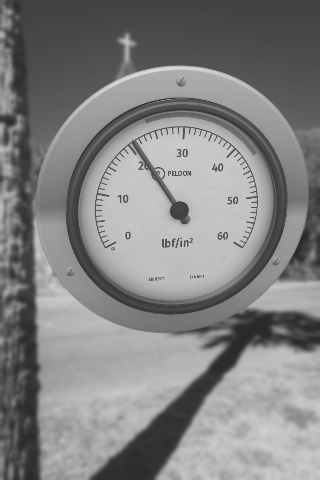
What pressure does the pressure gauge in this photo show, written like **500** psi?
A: **21** psi
